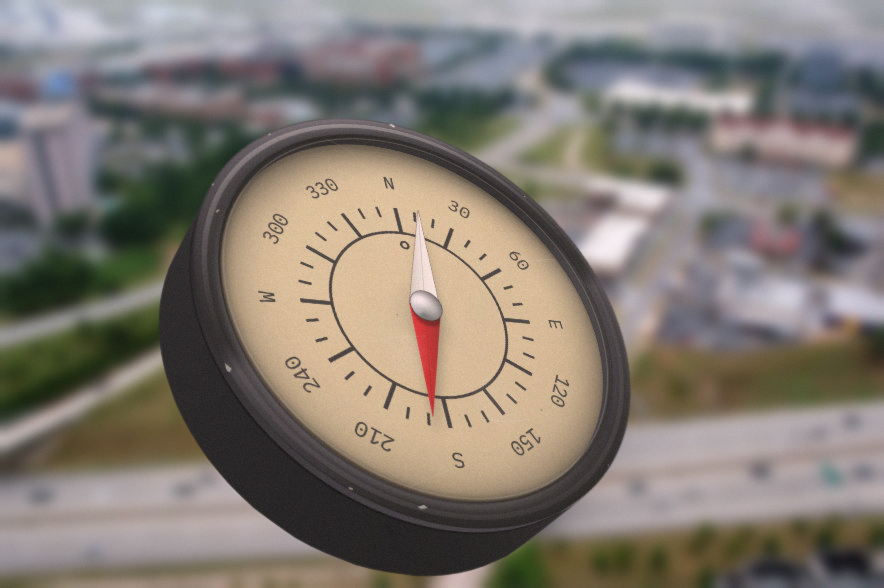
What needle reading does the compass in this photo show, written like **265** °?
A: **190** °
